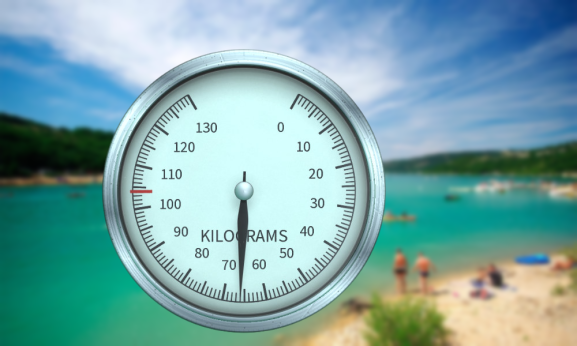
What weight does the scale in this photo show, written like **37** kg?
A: **66** kg
